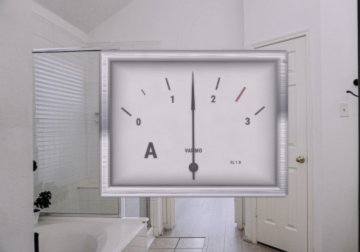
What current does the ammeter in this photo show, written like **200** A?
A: **1.5** A
